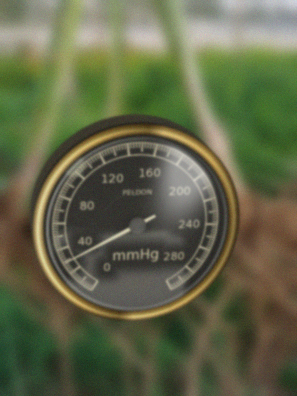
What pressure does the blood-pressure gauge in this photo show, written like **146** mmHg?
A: **30** mmHg
